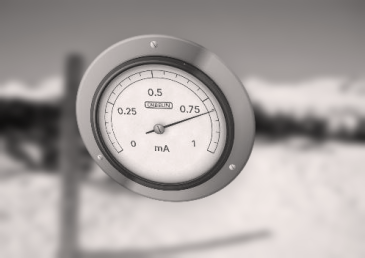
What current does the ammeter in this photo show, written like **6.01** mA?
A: **0.8** mA
